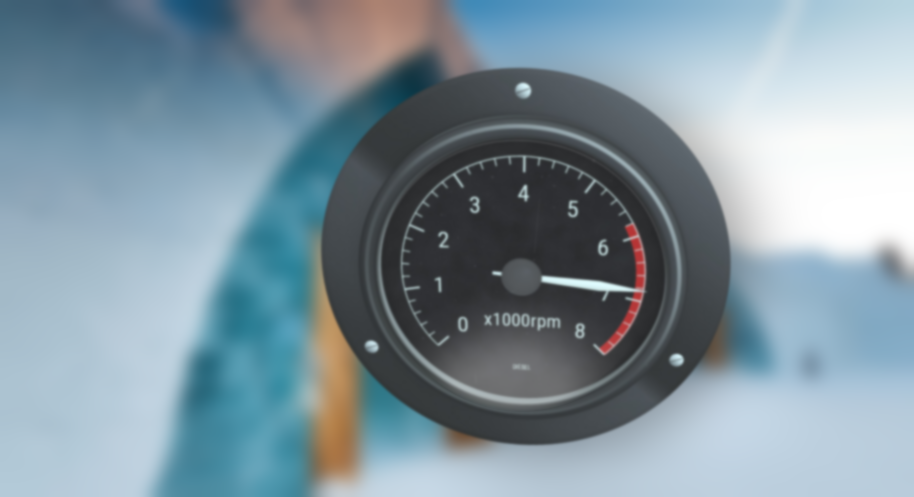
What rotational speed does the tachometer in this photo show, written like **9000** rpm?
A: **6800** rpm
